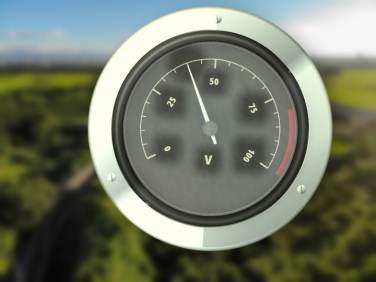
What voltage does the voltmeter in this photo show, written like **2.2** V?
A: **40** V
